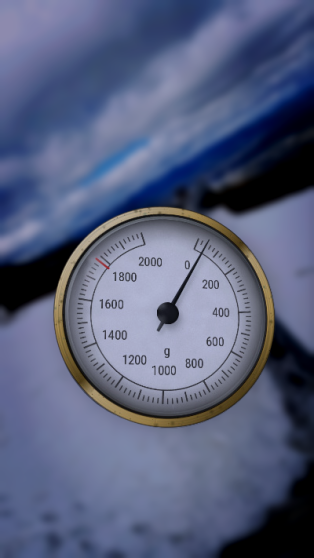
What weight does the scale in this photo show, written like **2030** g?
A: **40** g
